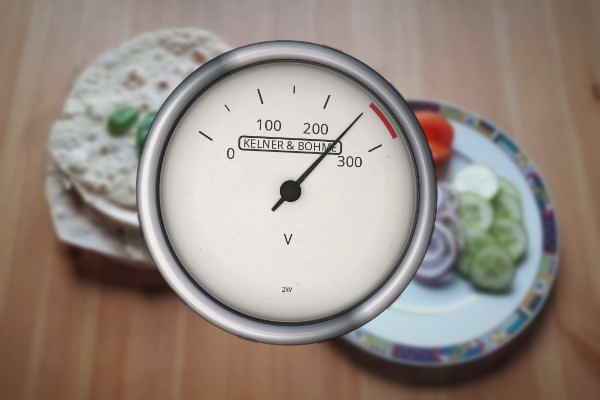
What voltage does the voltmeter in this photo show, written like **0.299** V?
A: **250** V
